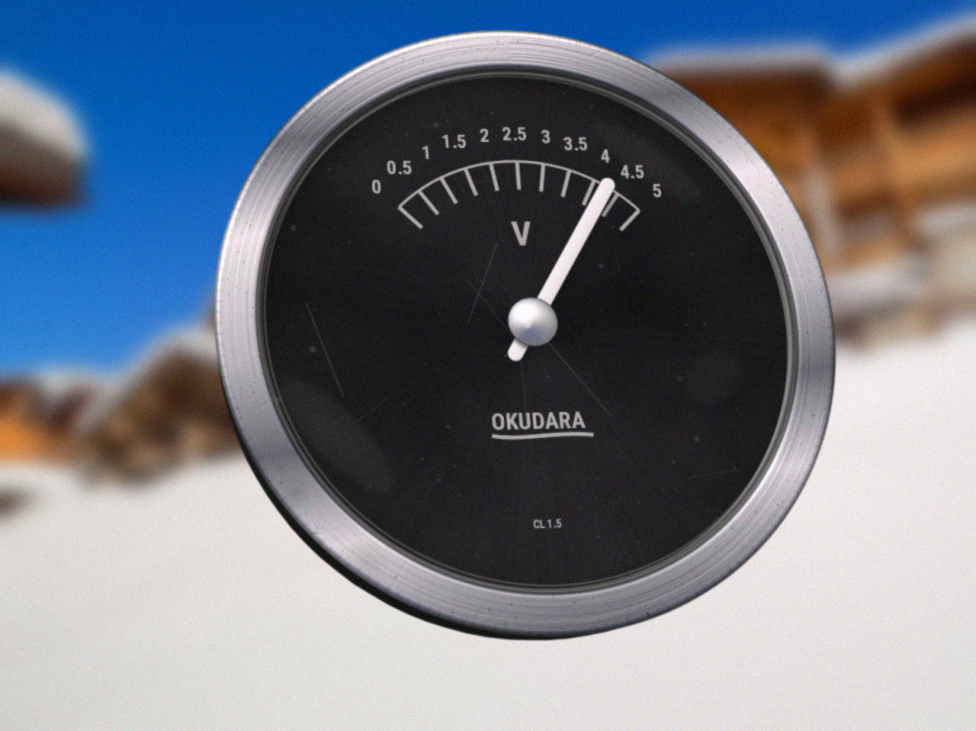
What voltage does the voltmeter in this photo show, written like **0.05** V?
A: **4.25** V
